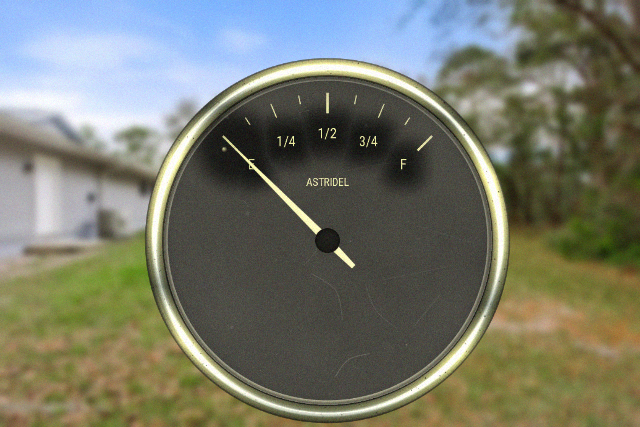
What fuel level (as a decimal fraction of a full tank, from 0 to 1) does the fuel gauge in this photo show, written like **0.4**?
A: **0**
